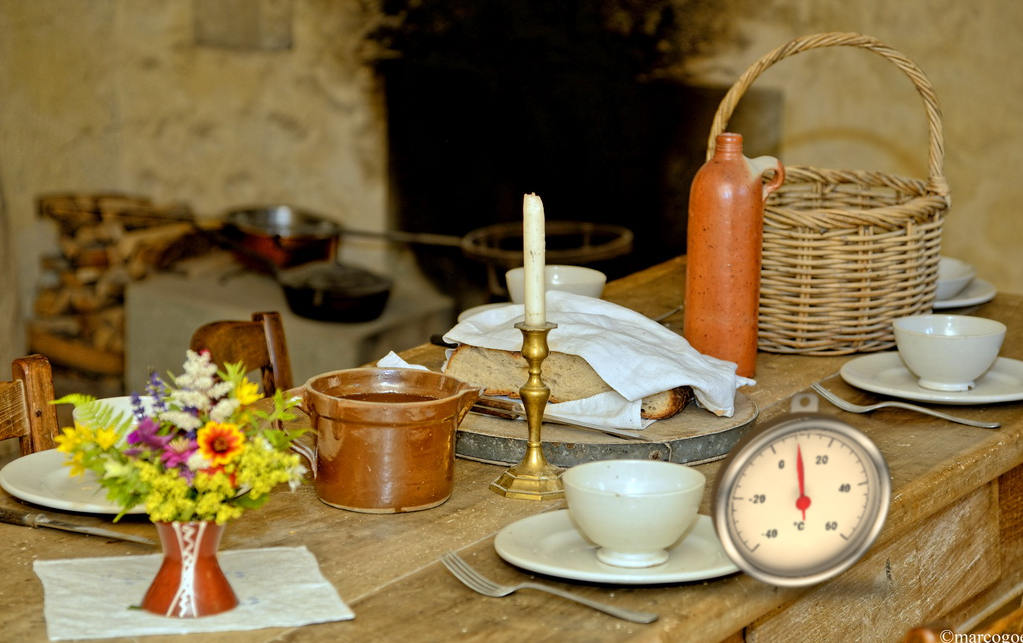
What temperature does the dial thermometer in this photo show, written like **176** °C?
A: **8** °C
